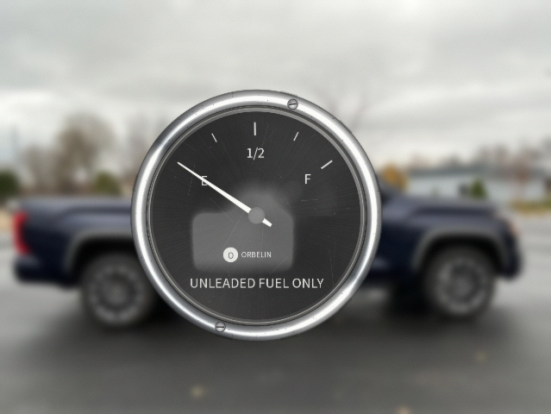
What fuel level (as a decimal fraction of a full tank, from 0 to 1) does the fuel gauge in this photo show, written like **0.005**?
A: **0**
